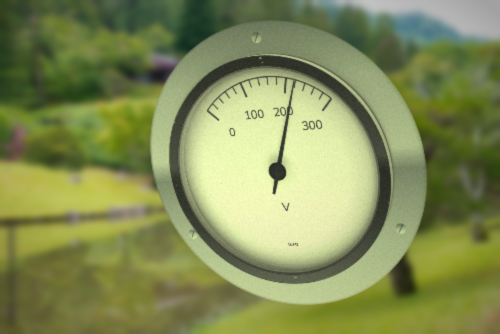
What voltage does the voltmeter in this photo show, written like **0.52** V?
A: **220** V
